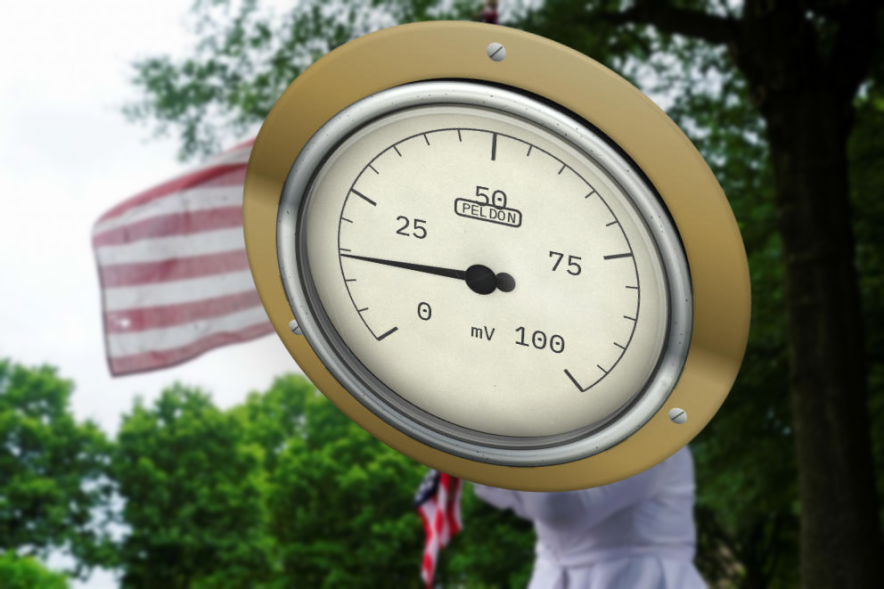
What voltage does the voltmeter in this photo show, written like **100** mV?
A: **15** mV
